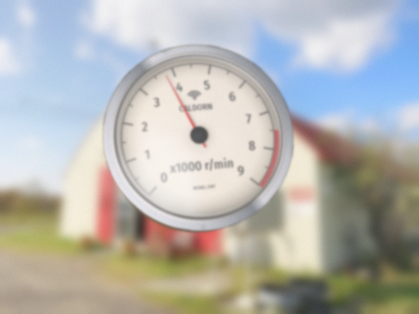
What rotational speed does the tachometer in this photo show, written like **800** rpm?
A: **3750** rpm
